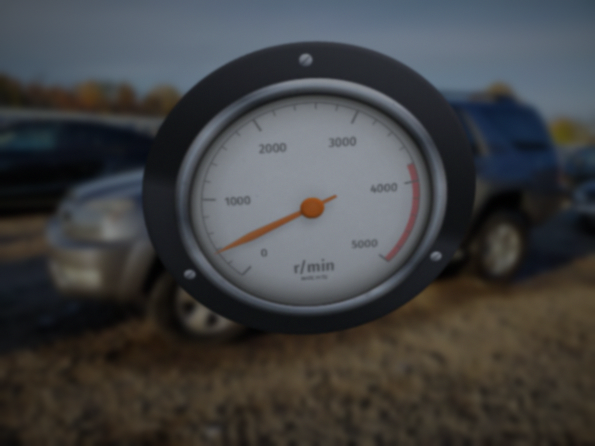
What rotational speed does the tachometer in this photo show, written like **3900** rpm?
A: **400** rpm
